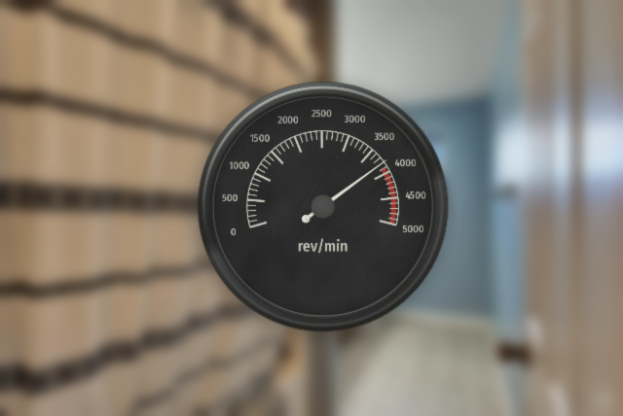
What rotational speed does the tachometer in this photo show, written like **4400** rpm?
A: **3800** rpm
